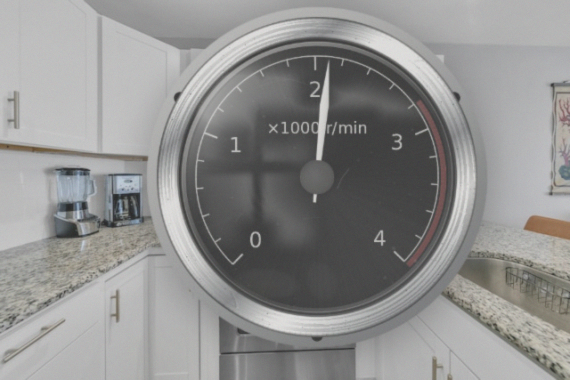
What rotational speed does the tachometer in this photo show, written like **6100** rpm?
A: **2100** rpm
